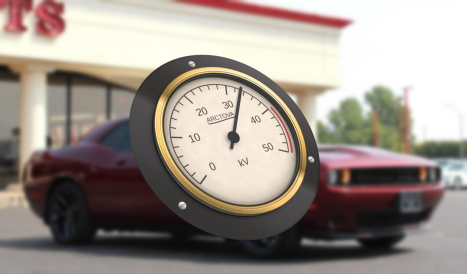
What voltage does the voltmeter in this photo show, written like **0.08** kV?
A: **33** kV
